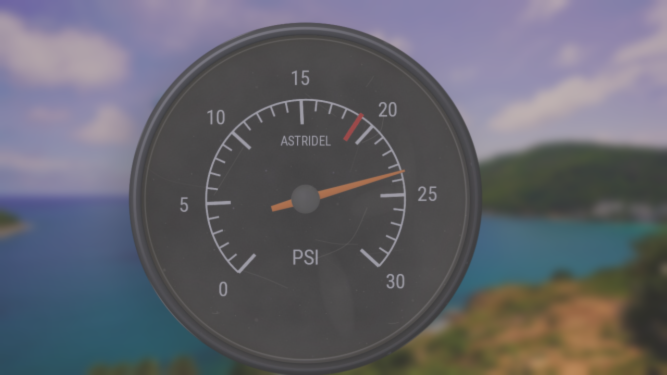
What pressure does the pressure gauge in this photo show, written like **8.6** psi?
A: **23.5** psi
